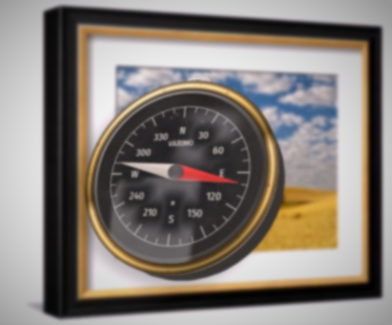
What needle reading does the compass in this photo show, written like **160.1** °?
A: **100** °
